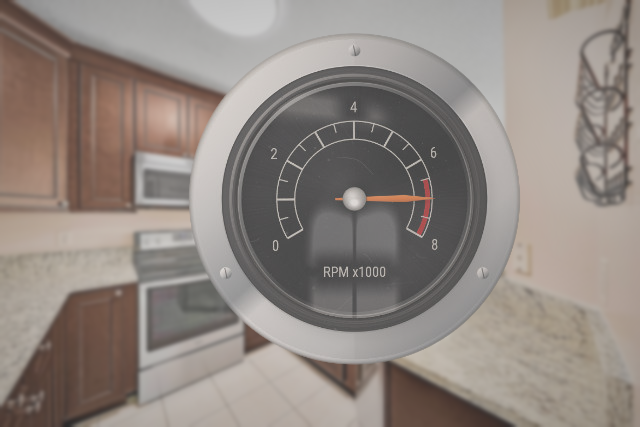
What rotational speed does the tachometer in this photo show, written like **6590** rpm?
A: **7000** rpm
